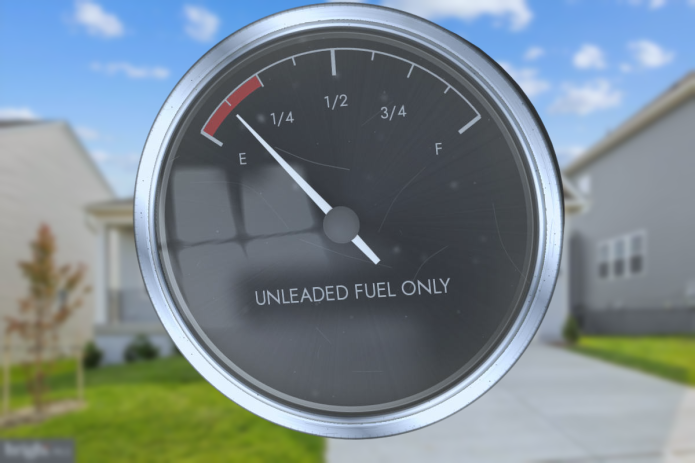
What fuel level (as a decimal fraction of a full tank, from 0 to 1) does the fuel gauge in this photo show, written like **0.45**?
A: **0.125**
